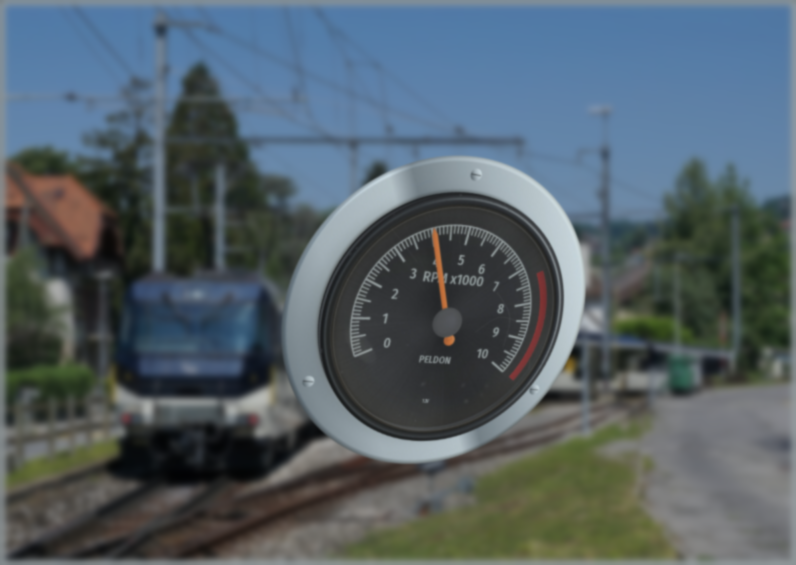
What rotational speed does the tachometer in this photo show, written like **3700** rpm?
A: **4000** rpm
